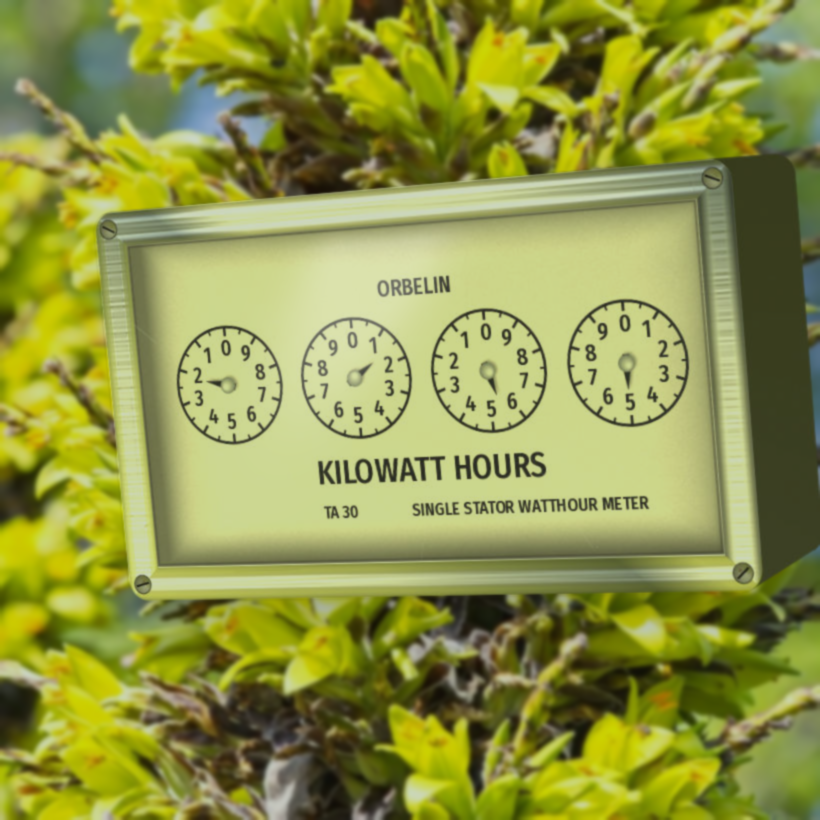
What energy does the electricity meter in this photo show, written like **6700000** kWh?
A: **2155** kWh
